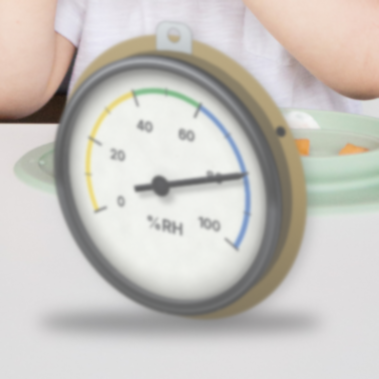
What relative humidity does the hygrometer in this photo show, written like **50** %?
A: **80** %
